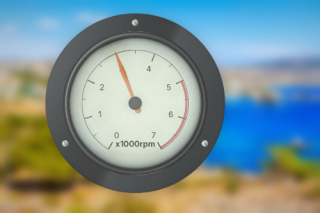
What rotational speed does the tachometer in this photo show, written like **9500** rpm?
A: **3000** rpm
